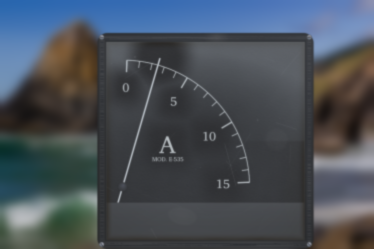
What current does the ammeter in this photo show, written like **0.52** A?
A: **2.5** A
